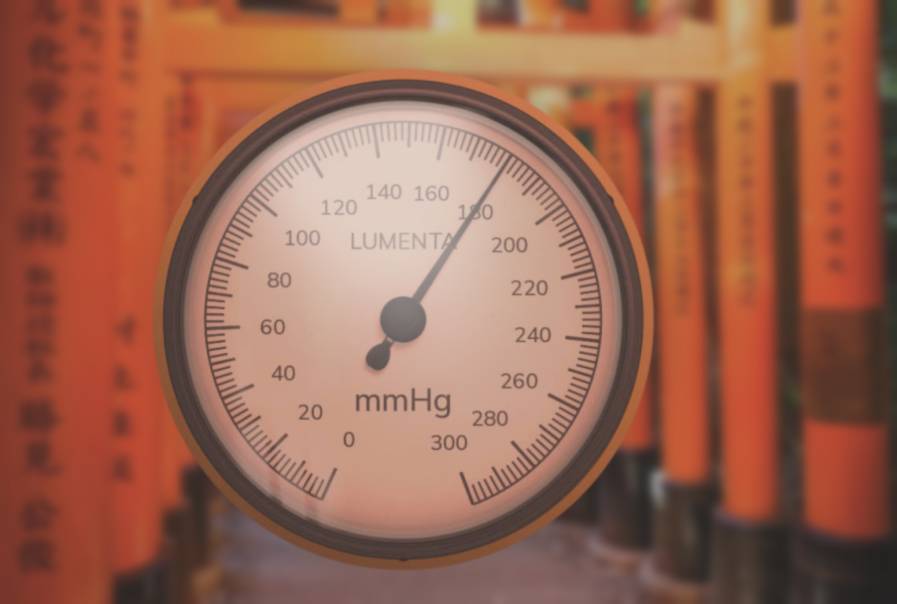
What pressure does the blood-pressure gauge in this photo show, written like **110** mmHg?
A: **180** mmHg
